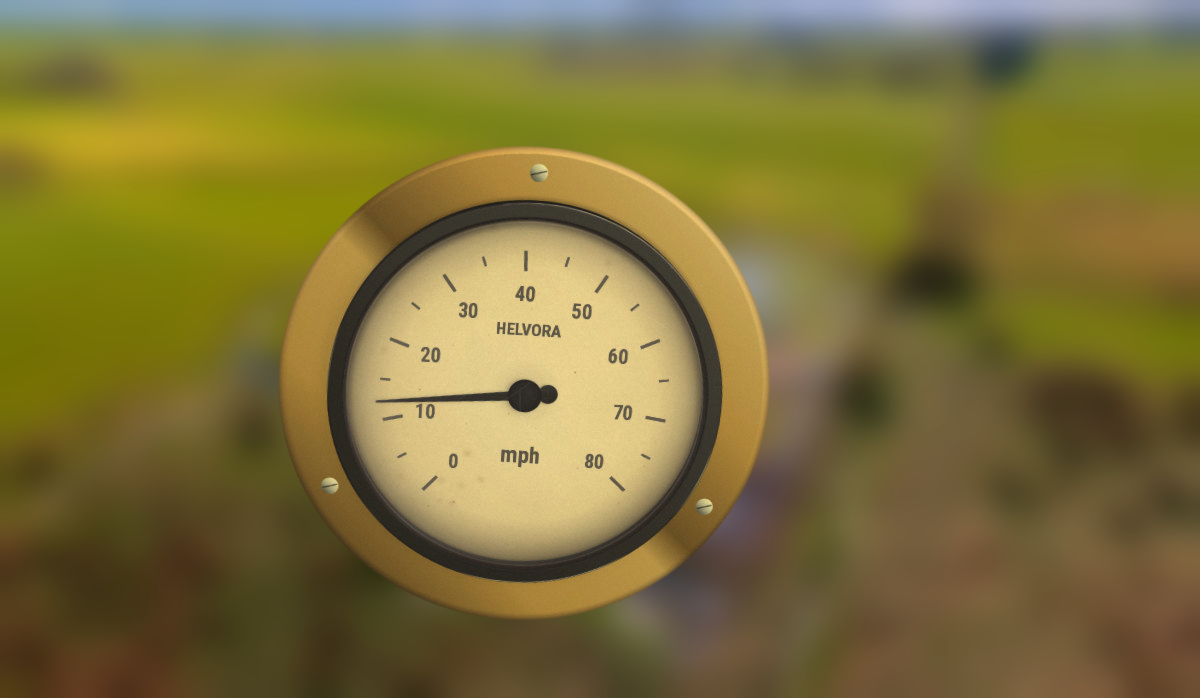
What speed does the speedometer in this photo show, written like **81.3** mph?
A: **12.5** mph
